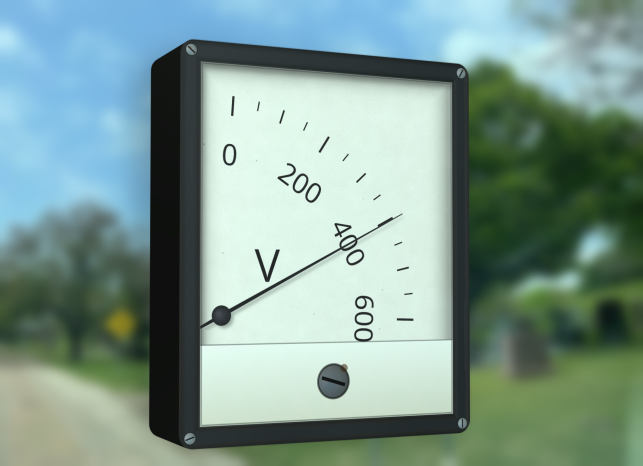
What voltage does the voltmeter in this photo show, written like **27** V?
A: **400** V
